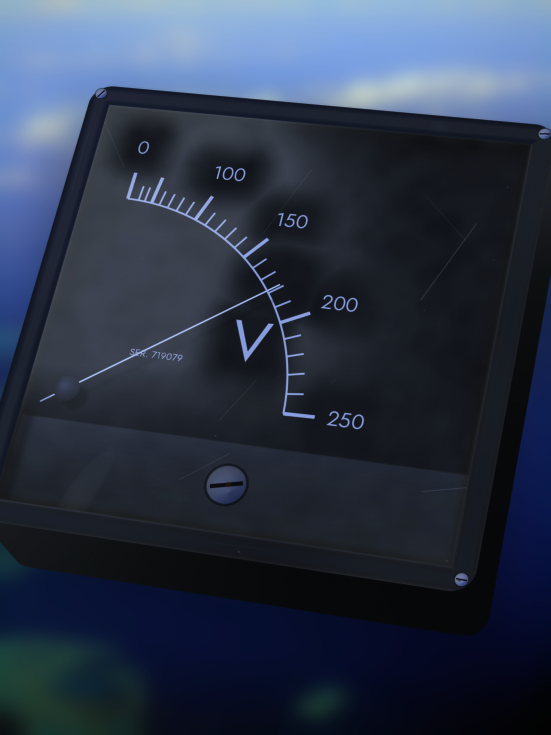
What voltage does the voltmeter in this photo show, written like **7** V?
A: **180** V
